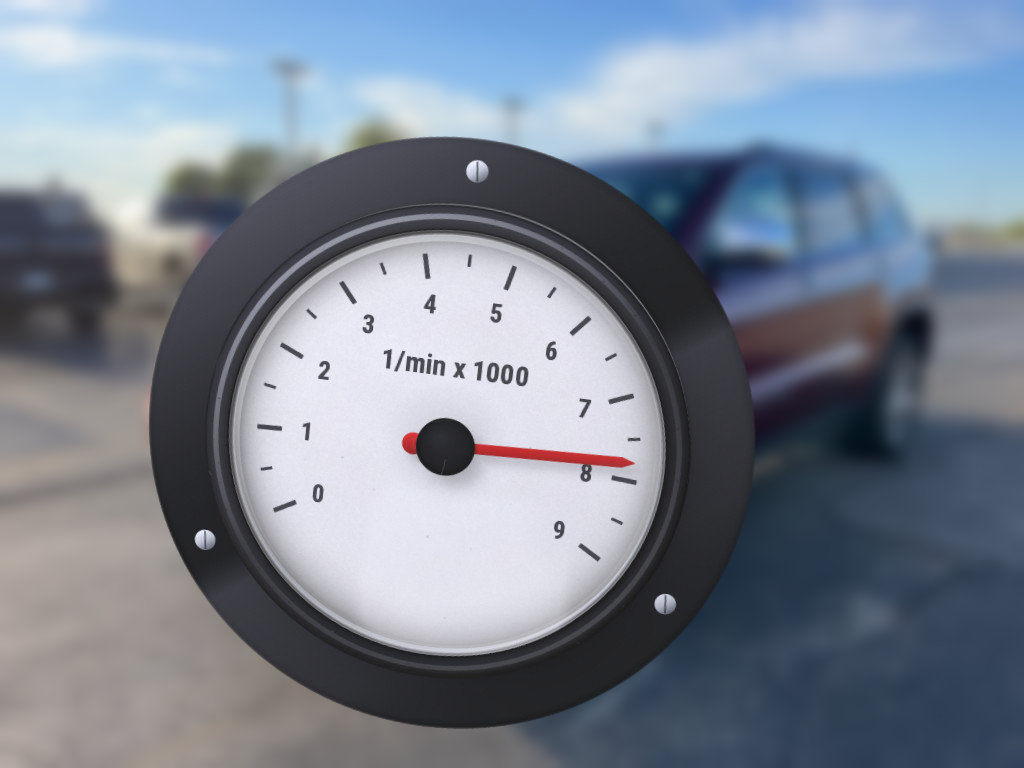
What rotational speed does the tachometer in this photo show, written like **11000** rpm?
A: **7750** rpm
